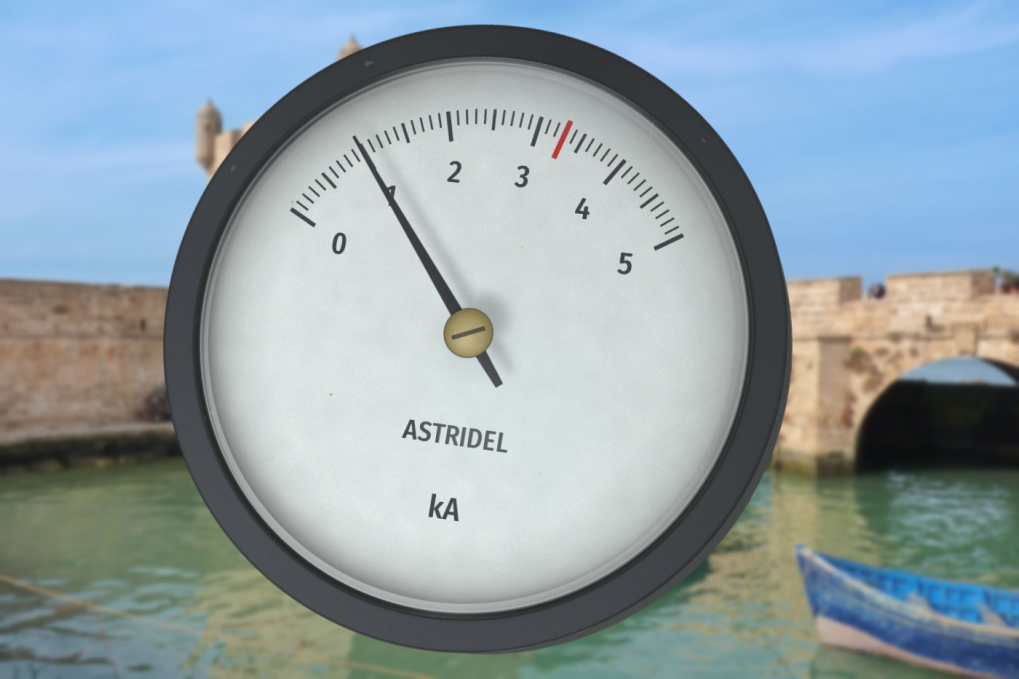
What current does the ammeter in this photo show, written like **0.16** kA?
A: **1** kA
